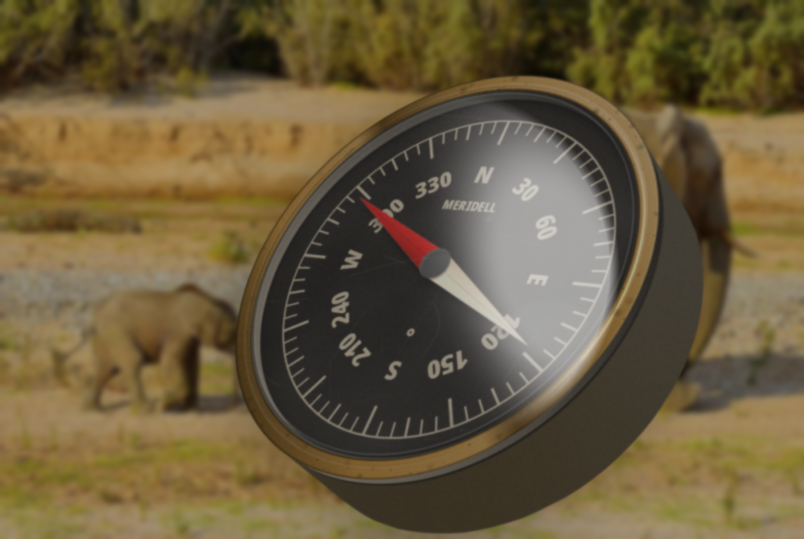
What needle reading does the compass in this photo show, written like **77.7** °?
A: **297.5** °
